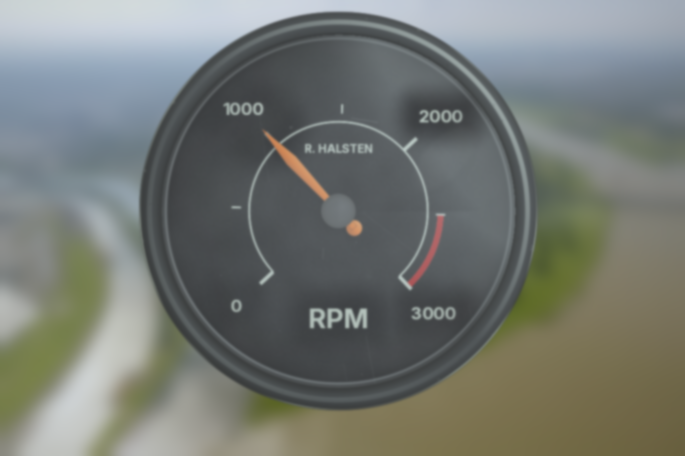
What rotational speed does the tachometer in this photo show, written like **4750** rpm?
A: **1000** rpm
